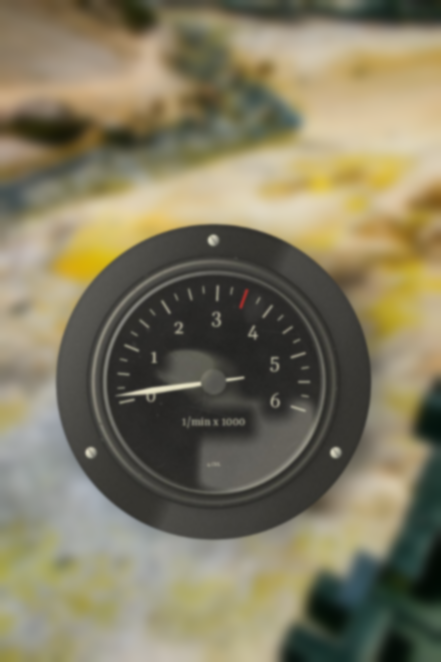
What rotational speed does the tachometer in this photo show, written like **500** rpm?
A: **125** rpm
